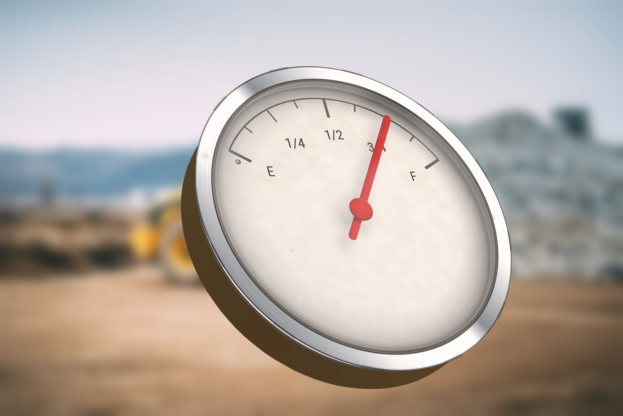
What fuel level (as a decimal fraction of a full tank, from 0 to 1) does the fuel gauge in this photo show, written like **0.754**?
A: **0.75**
